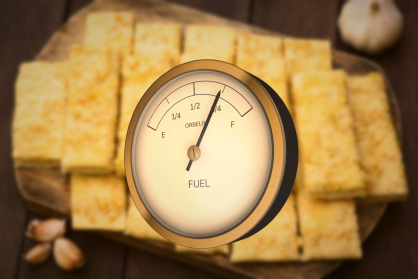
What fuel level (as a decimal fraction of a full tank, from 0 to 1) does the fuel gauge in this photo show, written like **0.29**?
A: **0.75**
